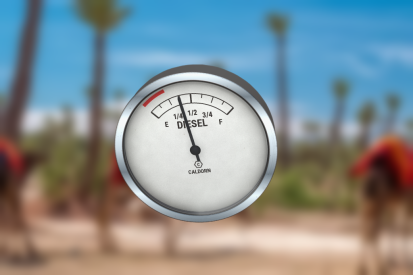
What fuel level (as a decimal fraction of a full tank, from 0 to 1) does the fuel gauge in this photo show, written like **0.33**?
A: **0.375**
